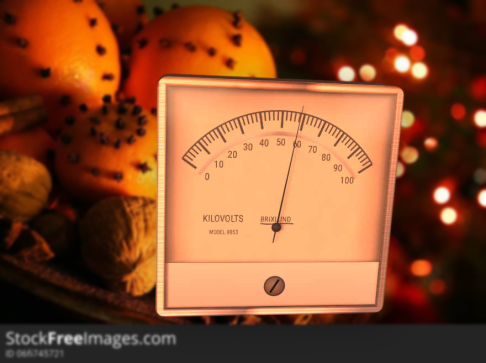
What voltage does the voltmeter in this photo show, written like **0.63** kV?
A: **58** kV
